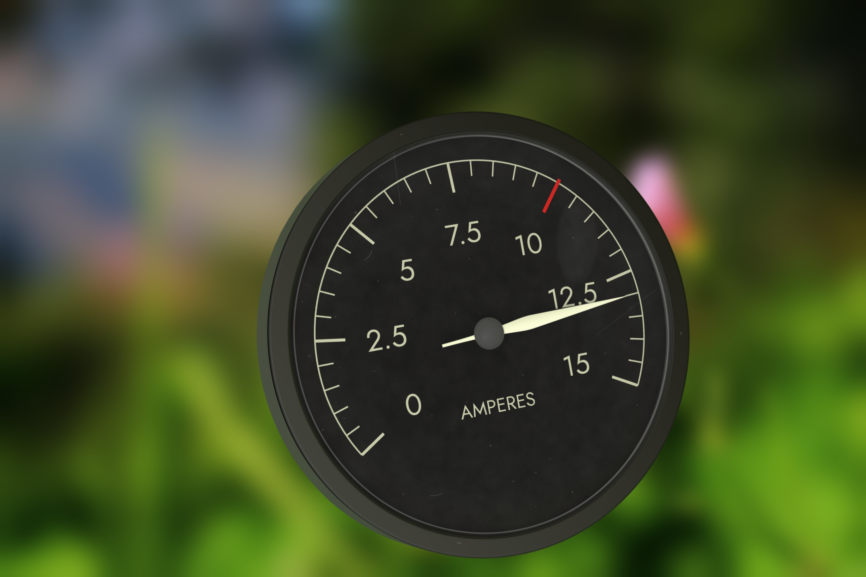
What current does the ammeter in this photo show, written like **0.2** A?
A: **13** A
